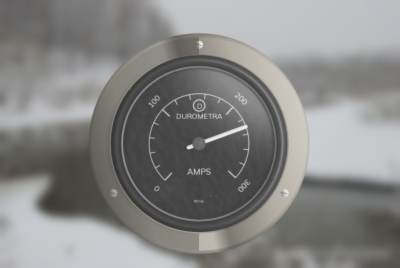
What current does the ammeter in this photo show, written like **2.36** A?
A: **230** A
